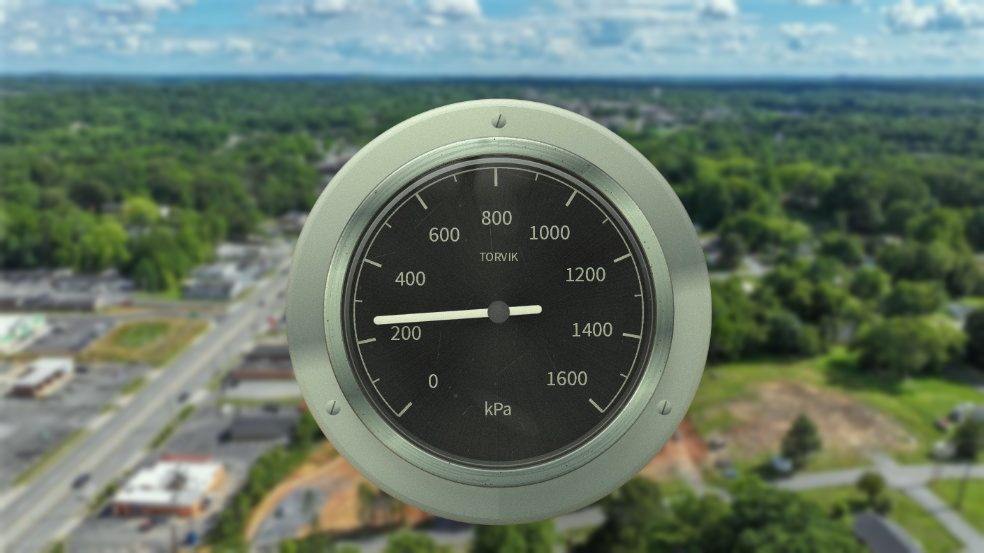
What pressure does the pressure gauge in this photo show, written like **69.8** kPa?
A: **250** kPa
